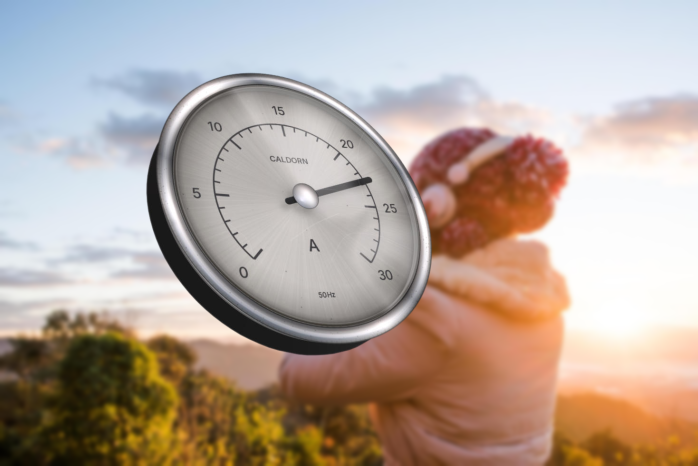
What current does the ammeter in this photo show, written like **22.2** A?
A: **23** A
